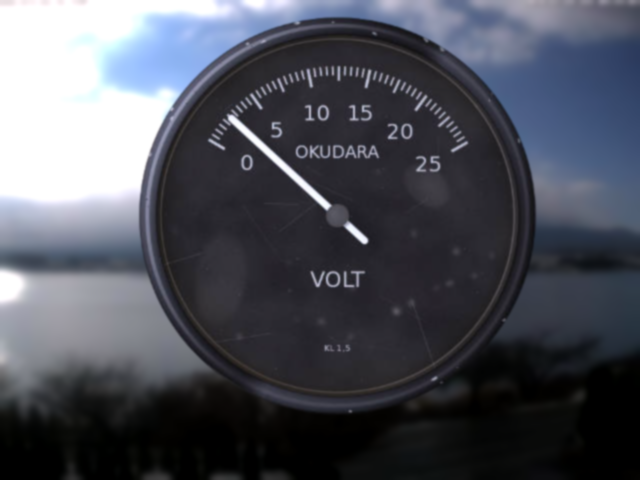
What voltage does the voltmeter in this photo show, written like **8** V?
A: **2.5** V
